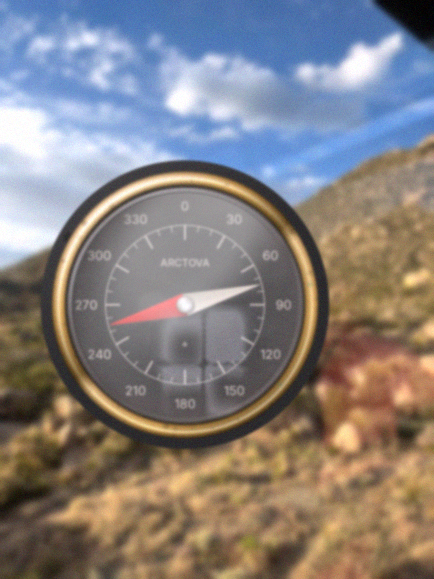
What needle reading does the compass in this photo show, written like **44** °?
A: **255** °
